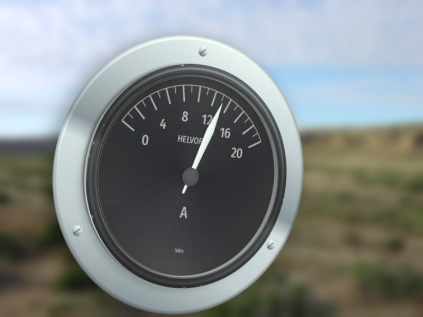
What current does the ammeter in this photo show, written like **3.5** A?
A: **13** A
